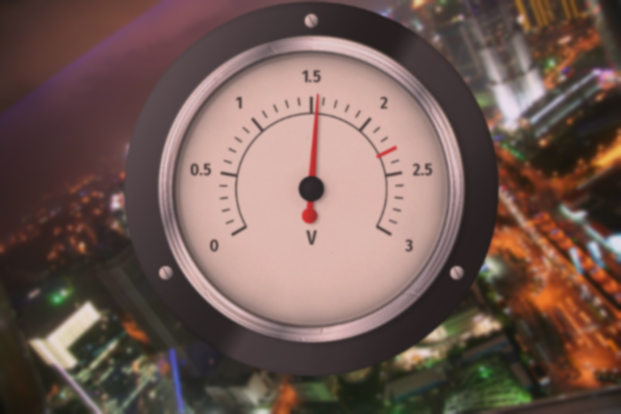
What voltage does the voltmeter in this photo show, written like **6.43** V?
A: **1.55** V
